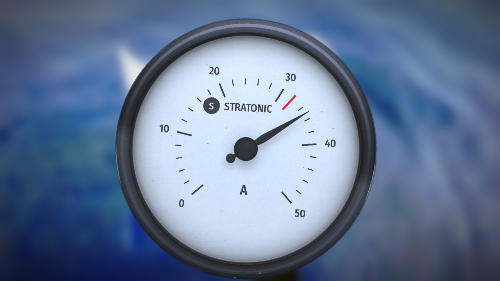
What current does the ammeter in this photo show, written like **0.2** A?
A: **35** A
